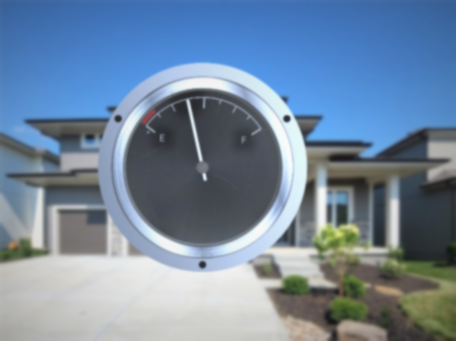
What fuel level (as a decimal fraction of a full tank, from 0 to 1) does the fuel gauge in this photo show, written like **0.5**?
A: **0.375**
